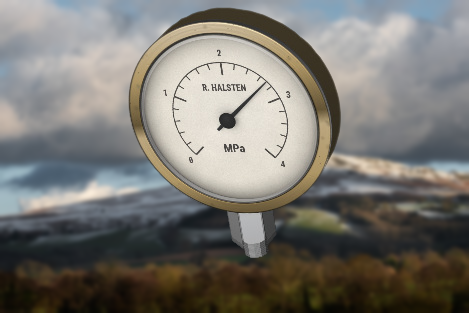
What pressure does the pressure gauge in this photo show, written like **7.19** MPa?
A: **2.7** MPa
